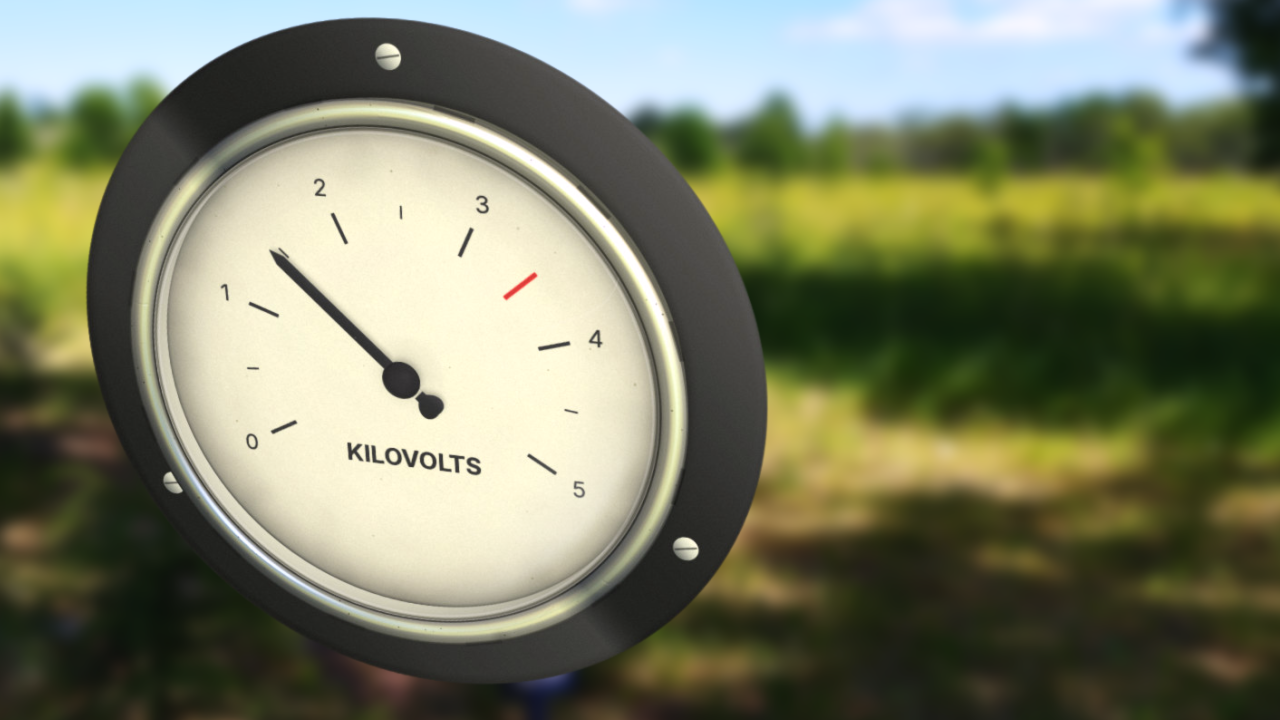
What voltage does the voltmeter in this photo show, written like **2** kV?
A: **1.5** kV
